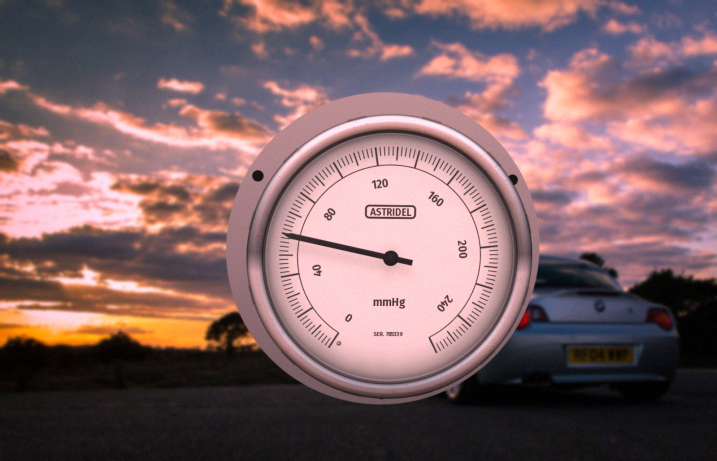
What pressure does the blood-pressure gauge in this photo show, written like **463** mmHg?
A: **60** mmHg
